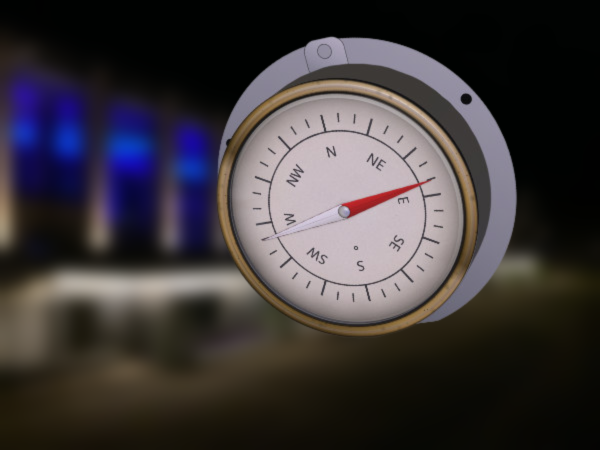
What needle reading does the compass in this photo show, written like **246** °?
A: **80** °
